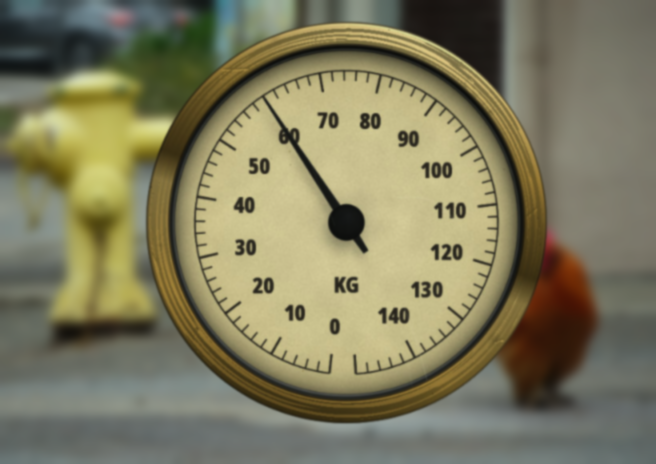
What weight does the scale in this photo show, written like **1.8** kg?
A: **60** kg
